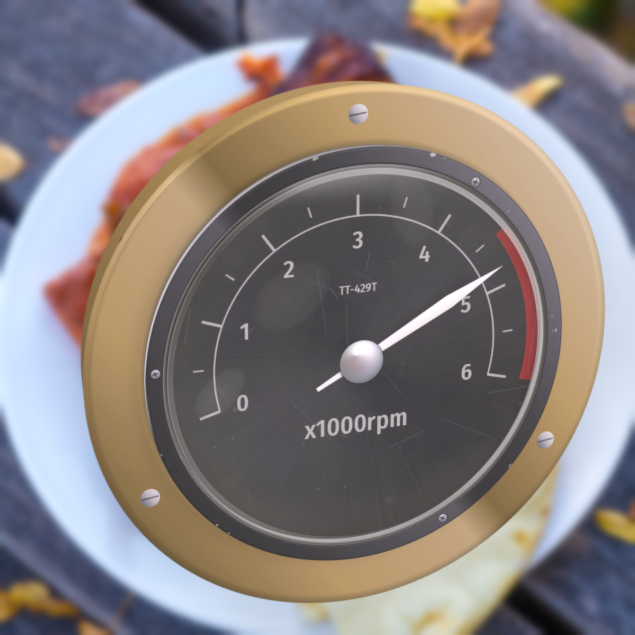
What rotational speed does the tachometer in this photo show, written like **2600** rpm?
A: **4750** rpm
